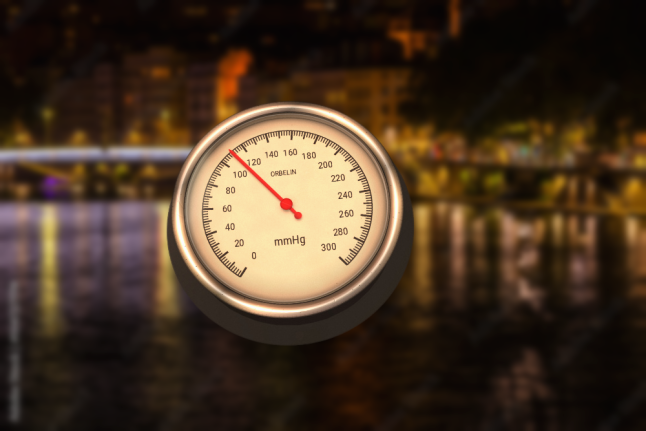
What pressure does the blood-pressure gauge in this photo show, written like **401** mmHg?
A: **110** mmHg
